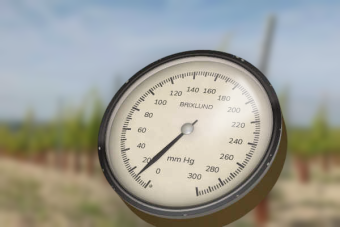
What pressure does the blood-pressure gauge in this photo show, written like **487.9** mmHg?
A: **10** mmHg
